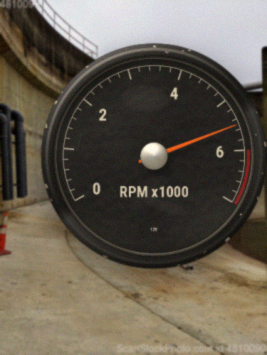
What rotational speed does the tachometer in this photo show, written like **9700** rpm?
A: **5500** rpm
